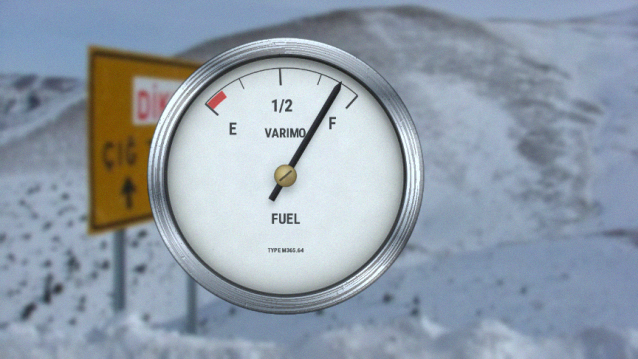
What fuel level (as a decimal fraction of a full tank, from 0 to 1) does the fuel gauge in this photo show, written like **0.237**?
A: **0.875**
